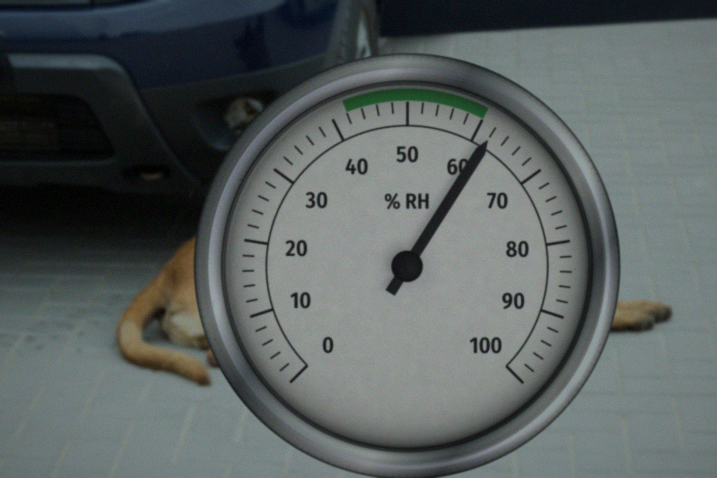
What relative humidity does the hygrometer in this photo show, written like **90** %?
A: **62** %
